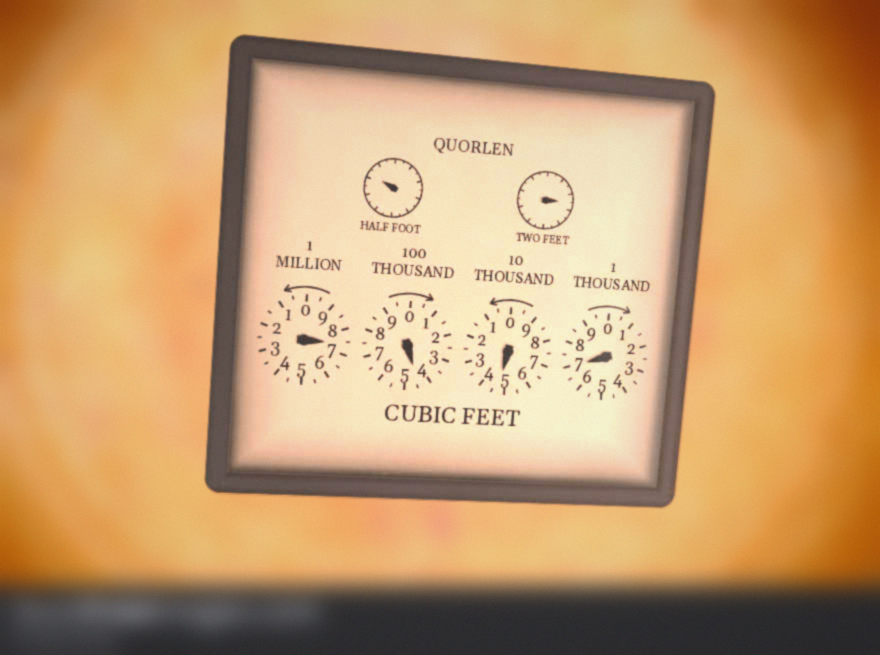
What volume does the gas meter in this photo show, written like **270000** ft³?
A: **744700** ft³
